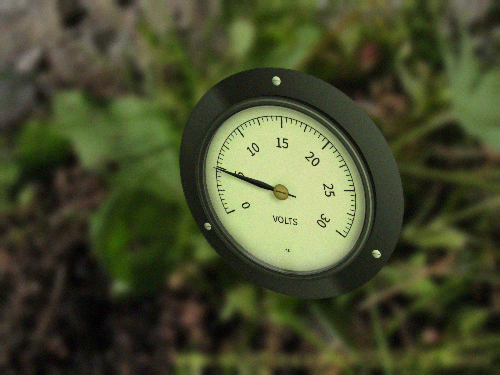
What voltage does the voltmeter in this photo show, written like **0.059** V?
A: **5** V
